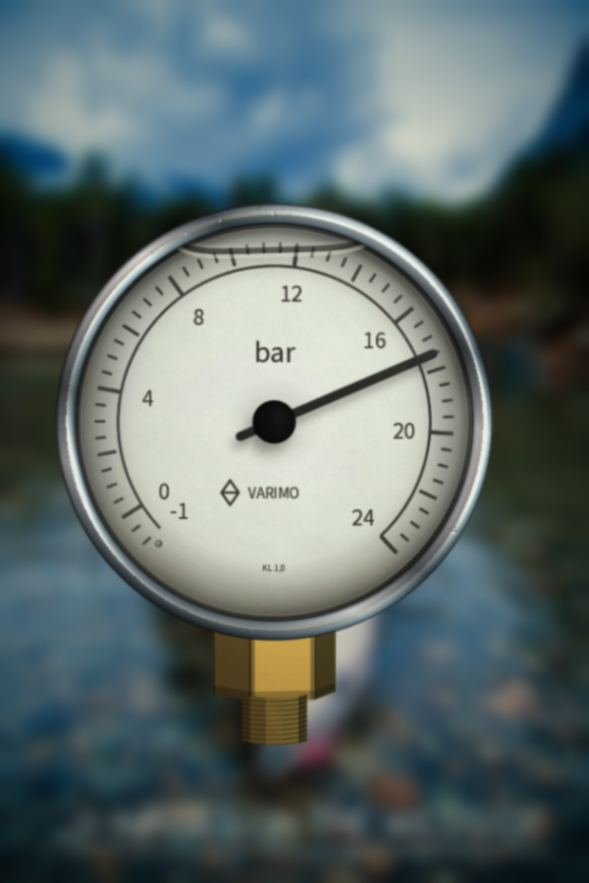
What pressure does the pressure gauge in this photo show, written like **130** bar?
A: **17.5** bar
